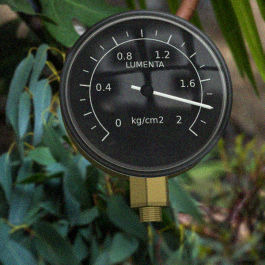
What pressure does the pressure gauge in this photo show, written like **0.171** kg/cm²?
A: **1.8** kg/cm²
